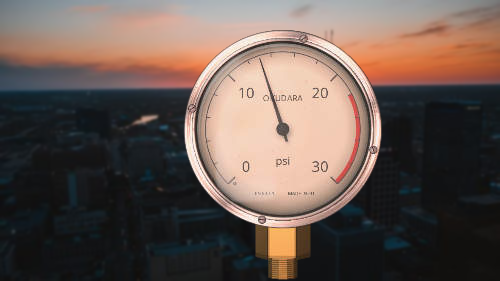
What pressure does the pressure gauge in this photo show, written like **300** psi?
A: **13** psi
